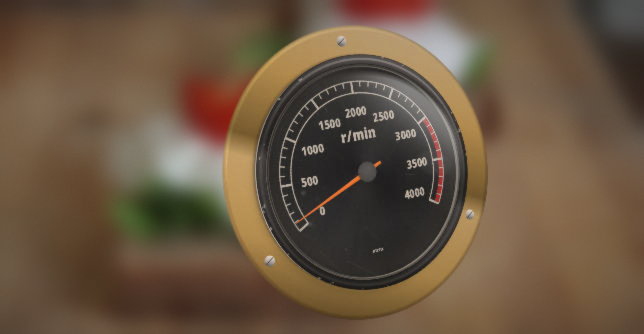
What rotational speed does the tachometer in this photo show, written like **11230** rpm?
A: **100** rpm
